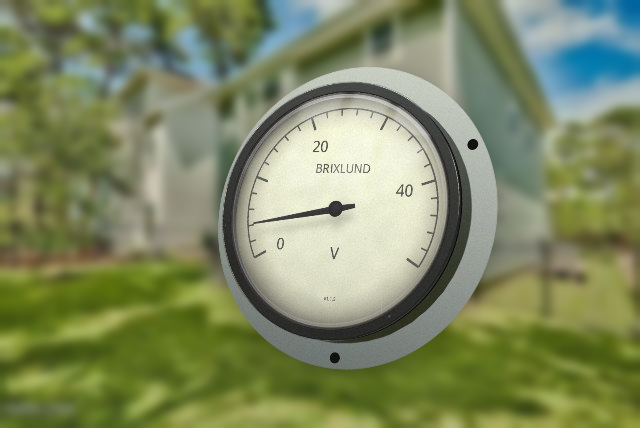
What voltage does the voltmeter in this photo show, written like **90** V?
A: **4** V
